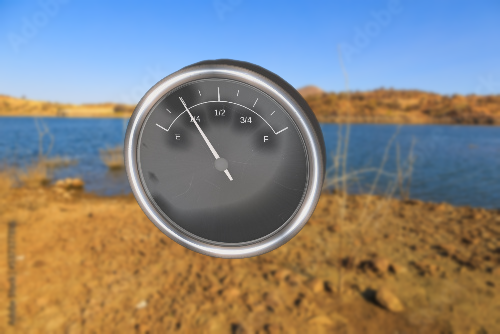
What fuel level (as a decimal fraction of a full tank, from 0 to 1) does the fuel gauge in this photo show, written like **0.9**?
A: **0.25**
